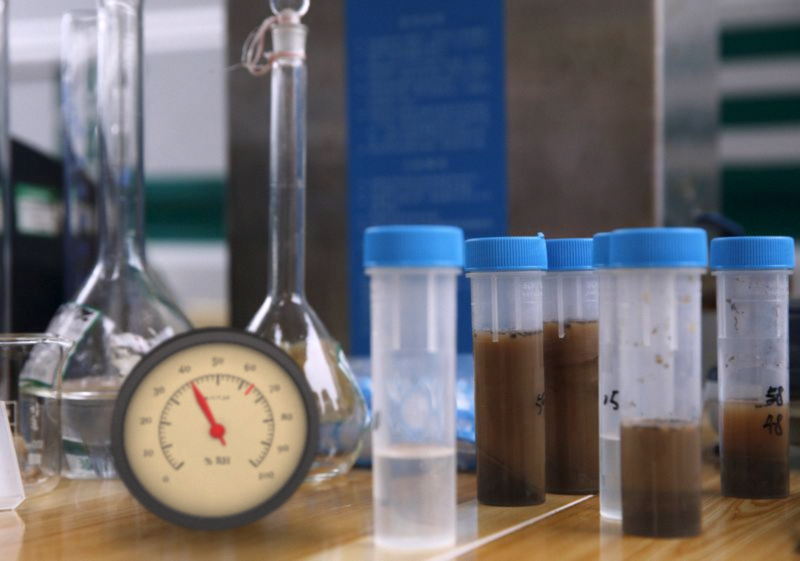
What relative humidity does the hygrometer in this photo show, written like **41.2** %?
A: **40** %
